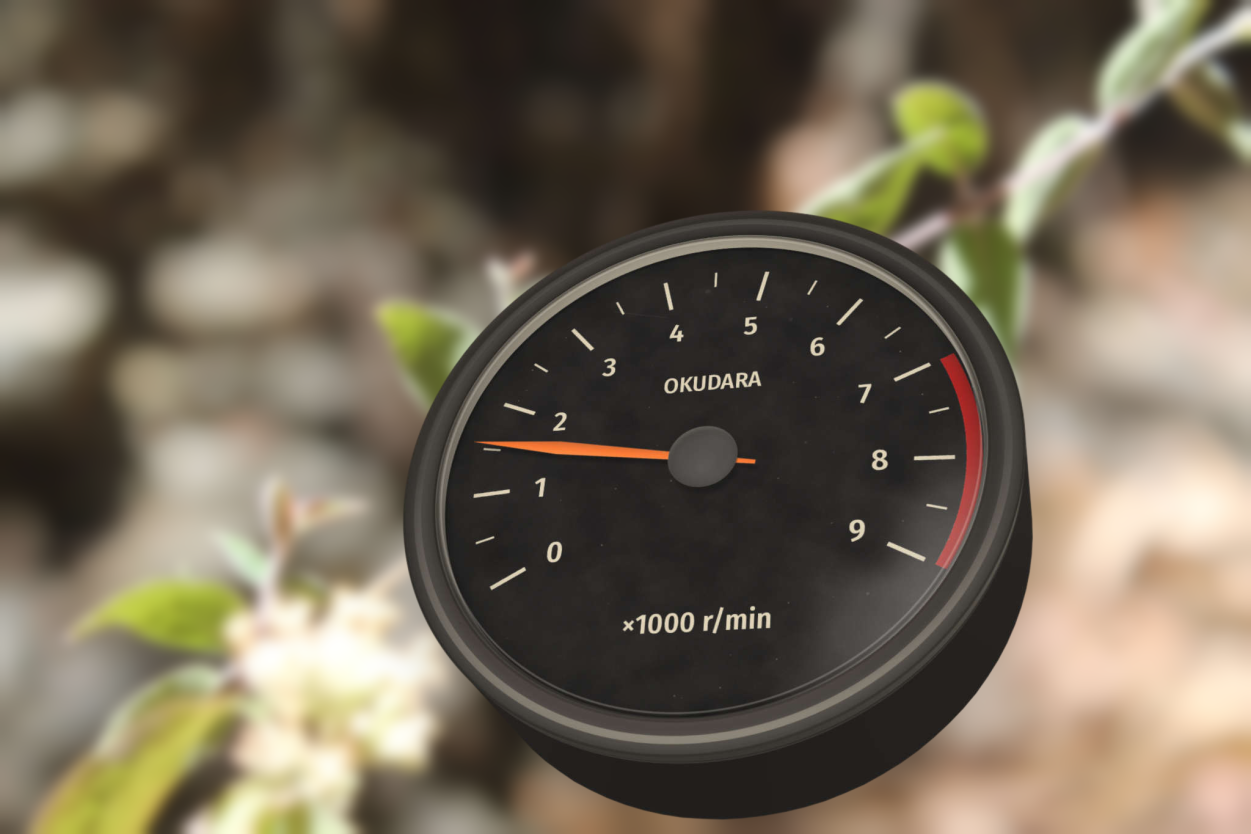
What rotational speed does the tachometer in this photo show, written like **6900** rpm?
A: **1500** rpm
